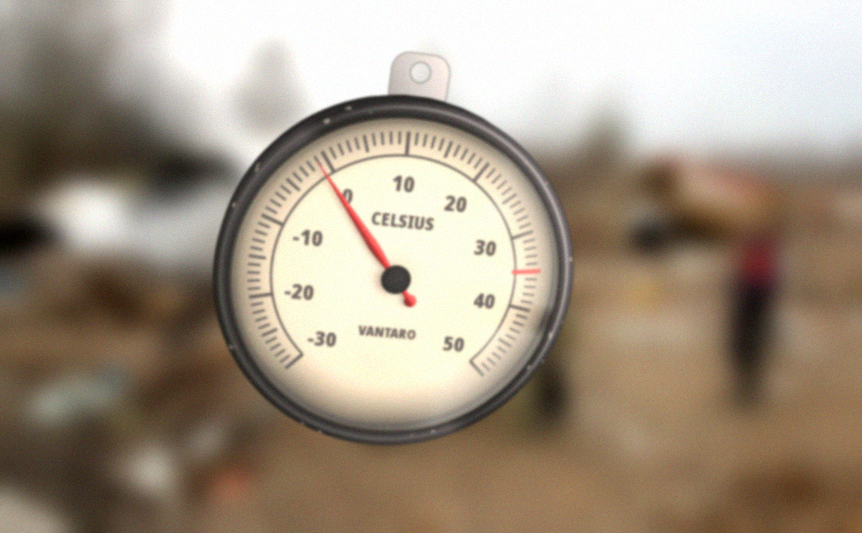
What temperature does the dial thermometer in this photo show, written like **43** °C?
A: **-1** °C
